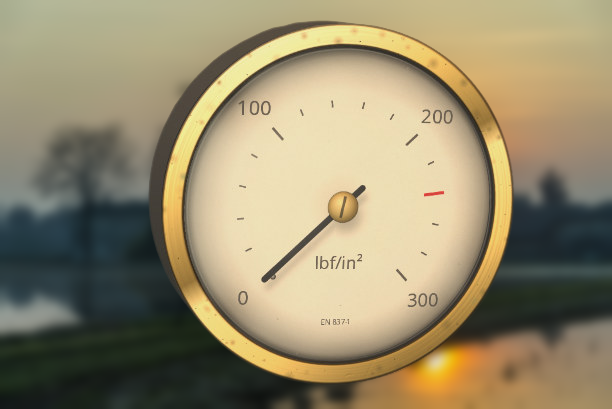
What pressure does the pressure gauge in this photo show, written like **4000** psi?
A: **0** psi
